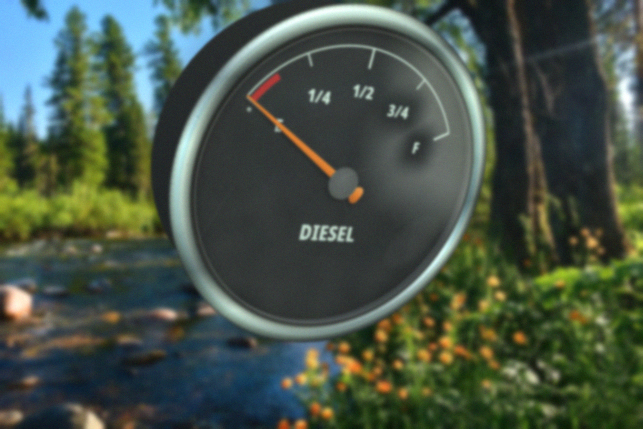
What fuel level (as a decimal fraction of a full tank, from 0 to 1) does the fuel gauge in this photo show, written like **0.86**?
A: **0**
